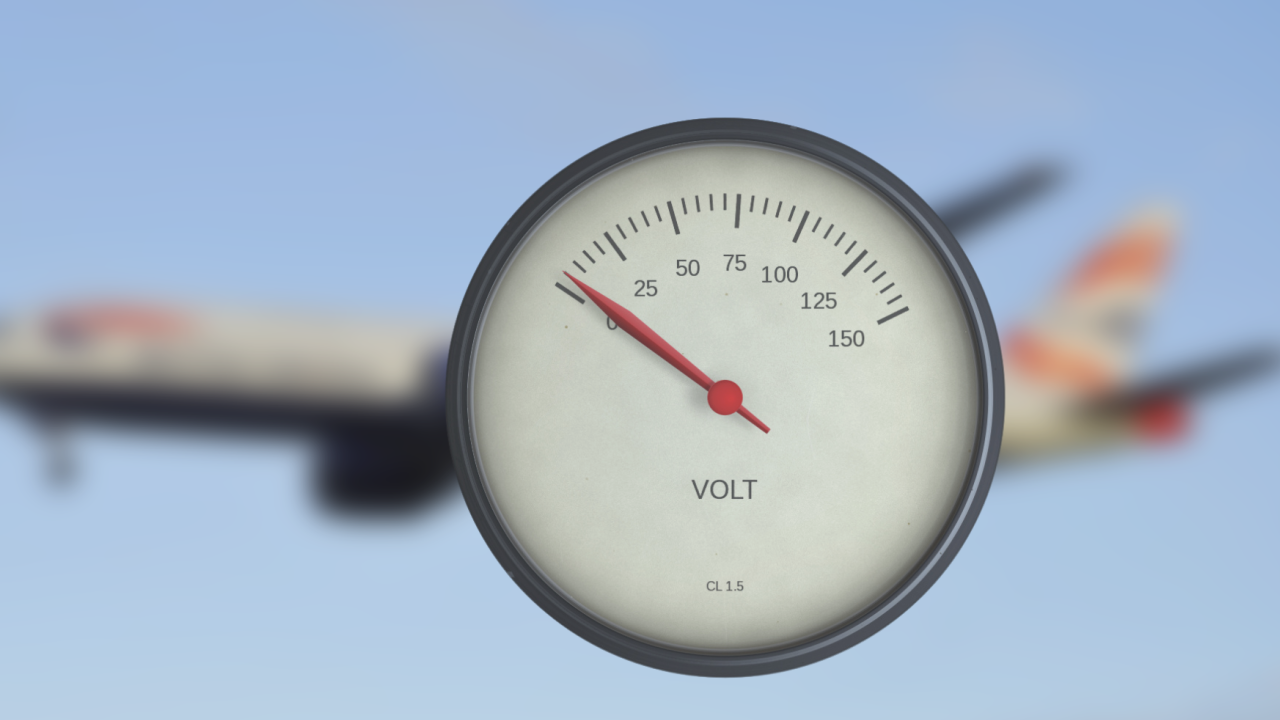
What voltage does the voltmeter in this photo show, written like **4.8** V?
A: **5** V
